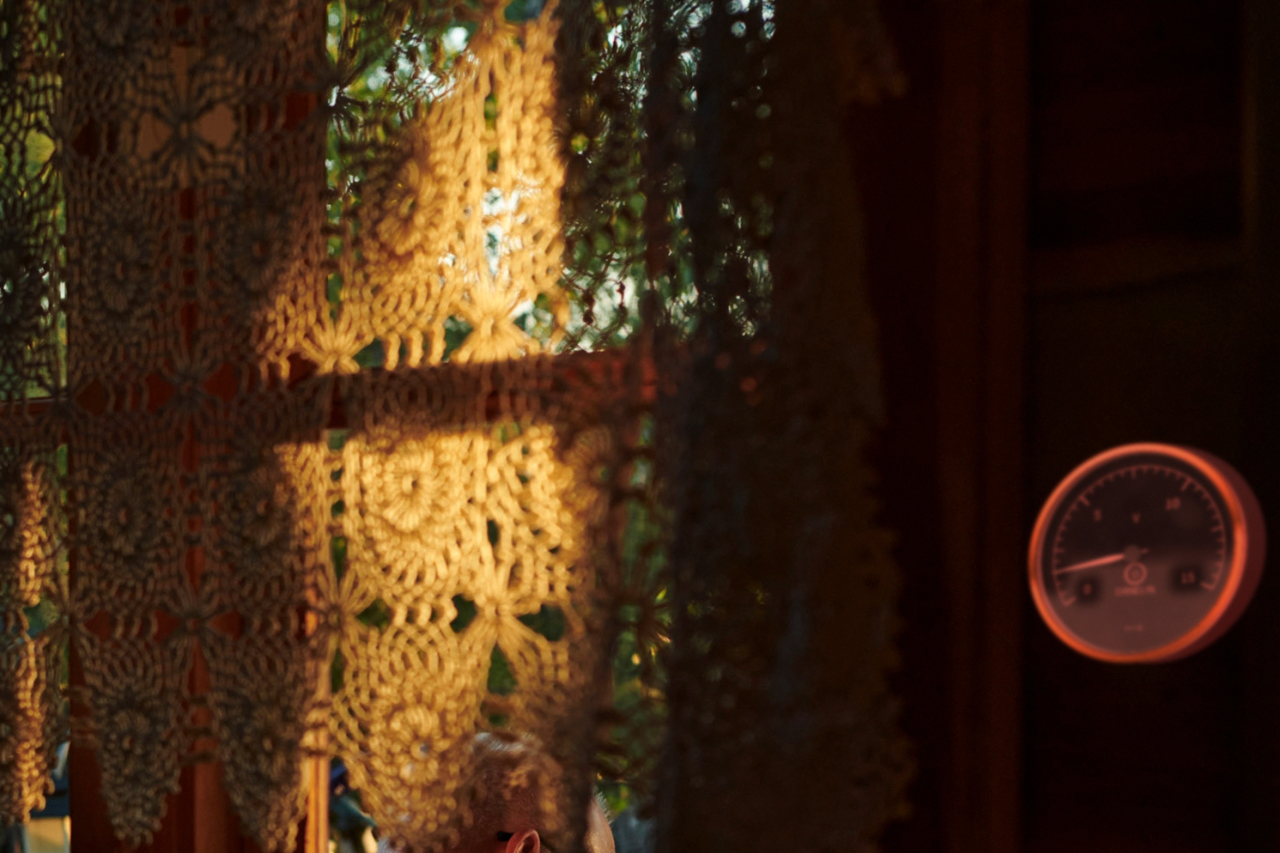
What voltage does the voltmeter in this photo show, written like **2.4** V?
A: **1.5** V
